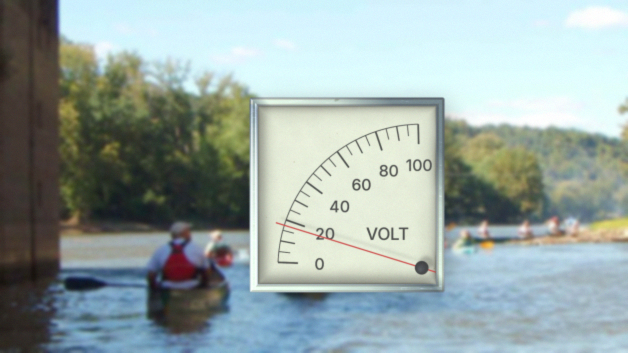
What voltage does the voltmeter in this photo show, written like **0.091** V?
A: **17.5** V
